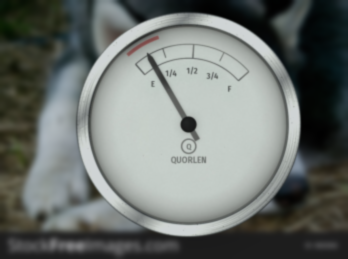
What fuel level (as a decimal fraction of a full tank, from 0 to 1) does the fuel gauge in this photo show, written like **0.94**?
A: **0.125**
